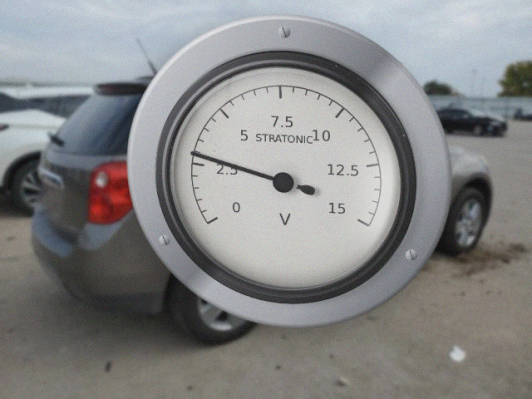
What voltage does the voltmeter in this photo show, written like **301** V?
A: **3** V
